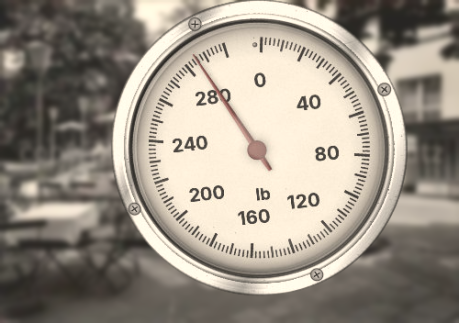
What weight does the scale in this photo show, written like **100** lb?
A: **286** lb
